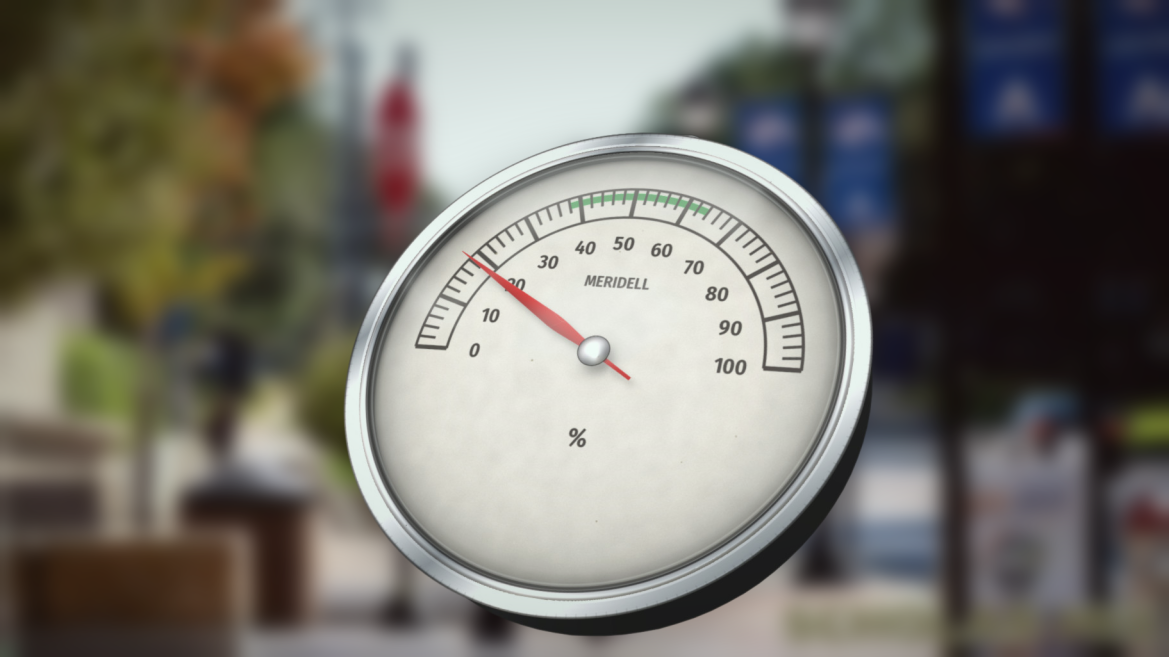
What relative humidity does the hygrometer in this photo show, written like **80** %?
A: **18** %
